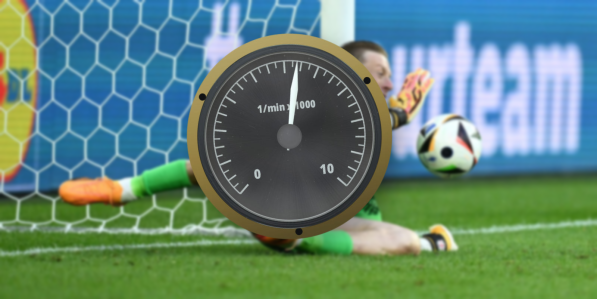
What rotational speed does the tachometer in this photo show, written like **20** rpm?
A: **5375** rpm
